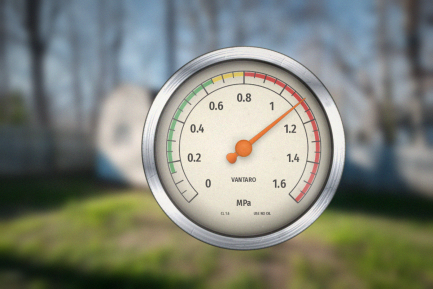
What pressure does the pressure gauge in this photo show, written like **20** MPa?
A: **1.1** MPa
